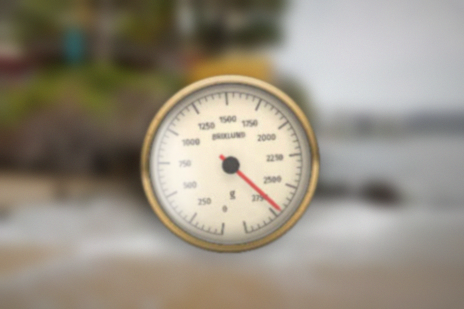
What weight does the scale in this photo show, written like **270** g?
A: **2700** g
